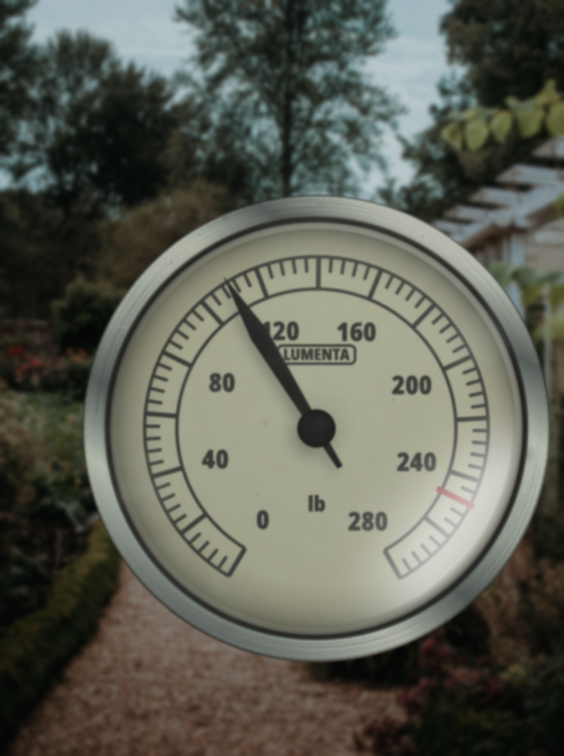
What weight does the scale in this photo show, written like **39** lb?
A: **110** lb
